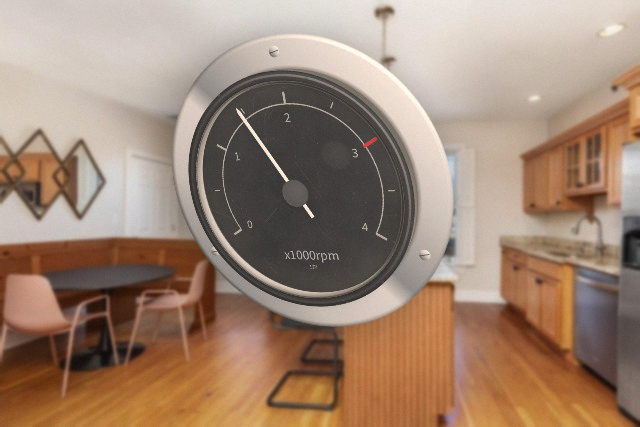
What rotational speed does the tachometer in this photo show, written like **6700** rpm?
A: **1500** rpm
